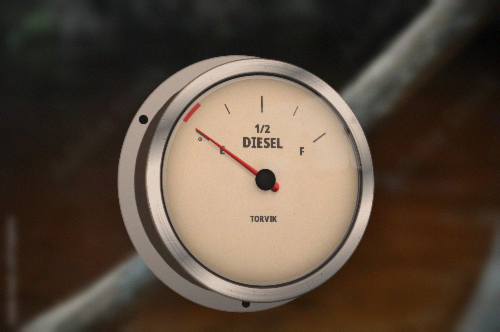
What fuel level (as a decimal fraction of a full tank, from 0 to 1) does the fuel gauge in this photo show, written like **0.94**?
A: **0**
